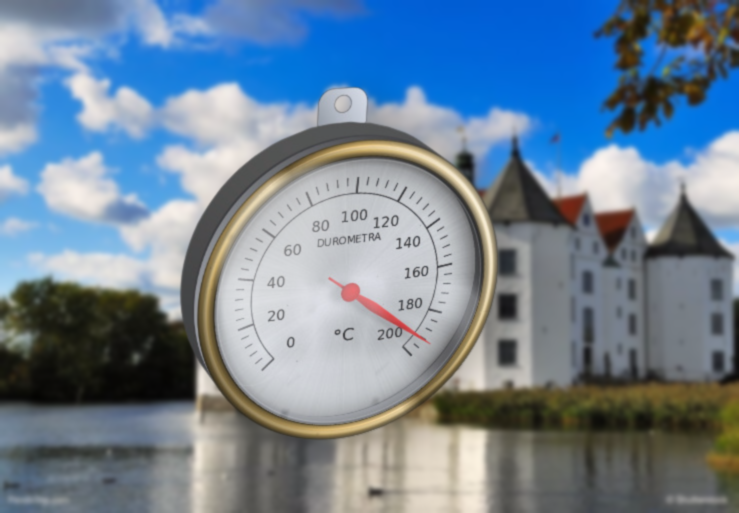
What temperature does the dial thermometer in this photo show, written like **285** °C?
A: **192** °C
